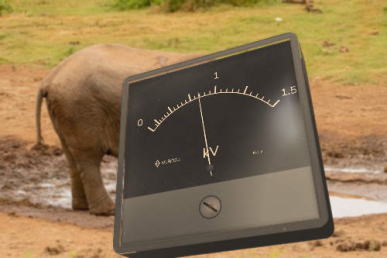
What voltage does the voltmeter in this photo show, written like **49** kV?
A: **0.85** kV
